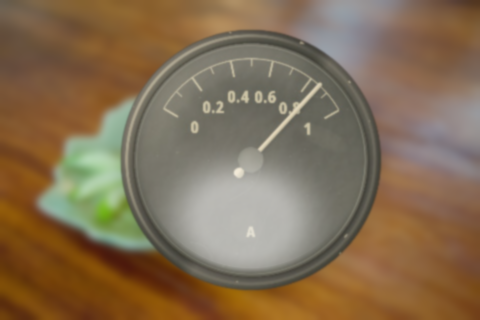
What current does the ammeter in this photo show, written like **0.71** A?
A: **0.85** A
